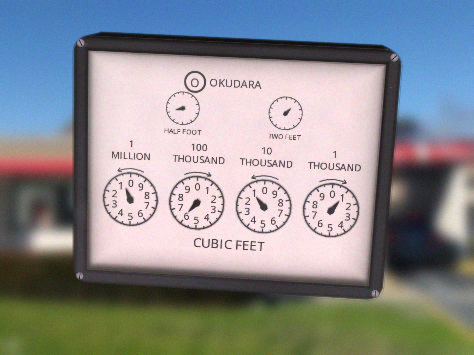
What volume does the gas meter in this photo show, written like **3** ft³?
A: **61100** ft³
